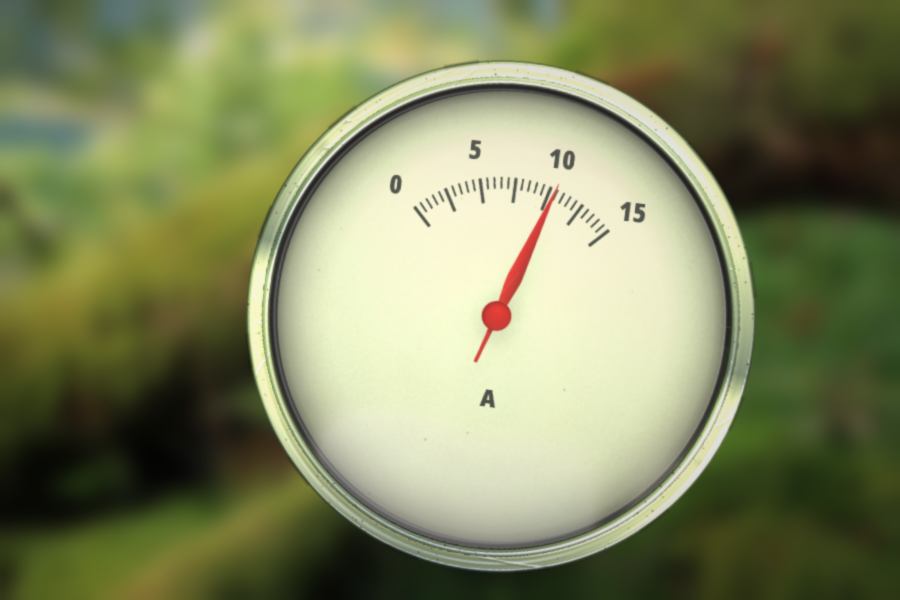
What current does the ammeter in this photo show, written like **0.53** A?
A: **10.5** A
